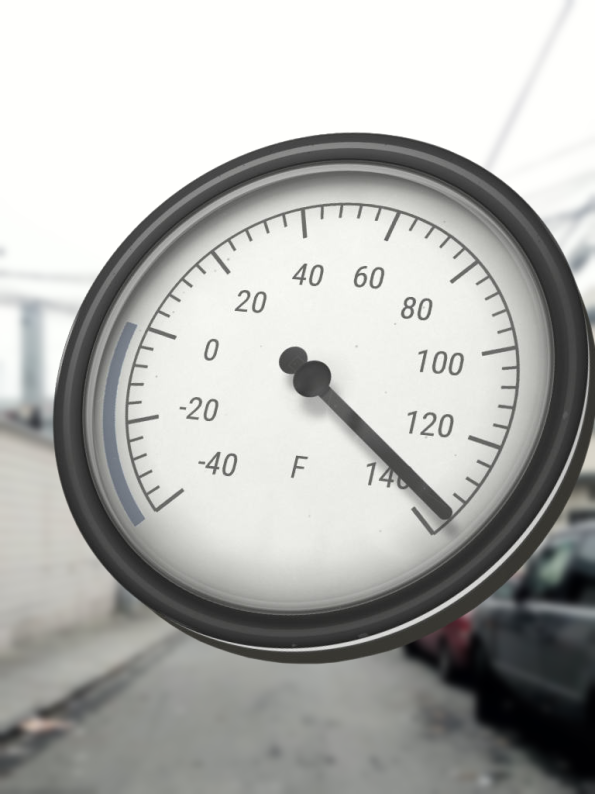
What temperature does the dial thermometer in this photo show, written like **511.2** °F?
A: **136** °F
